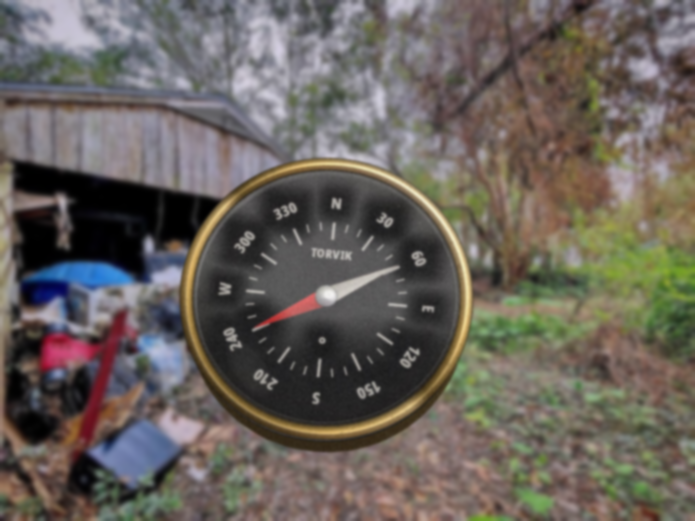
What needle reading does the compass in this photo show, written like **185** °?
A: **240** °
